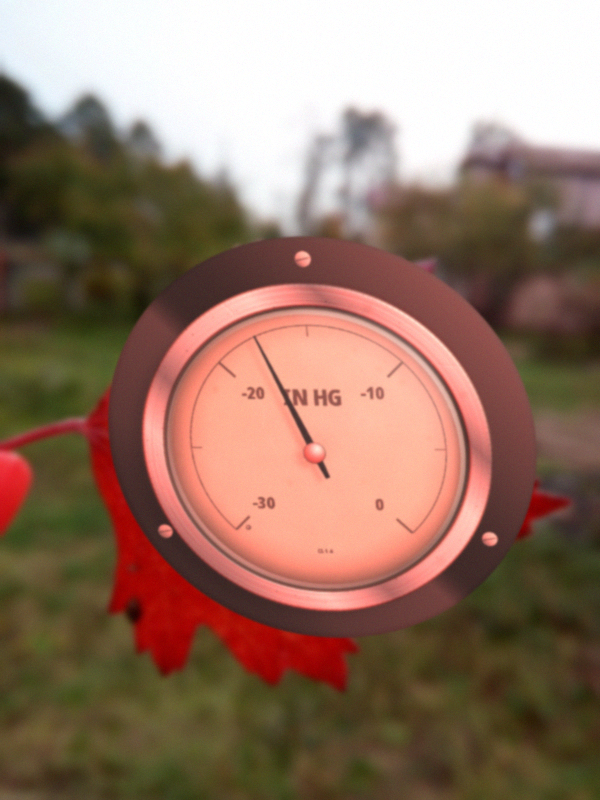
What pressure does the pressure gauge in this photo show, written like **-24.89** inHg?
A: **-17.5** inHg
